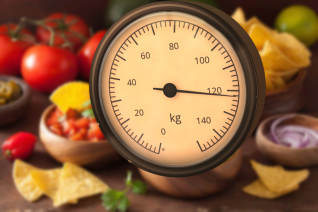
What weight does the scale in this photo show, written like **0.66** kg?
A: **122** kg
